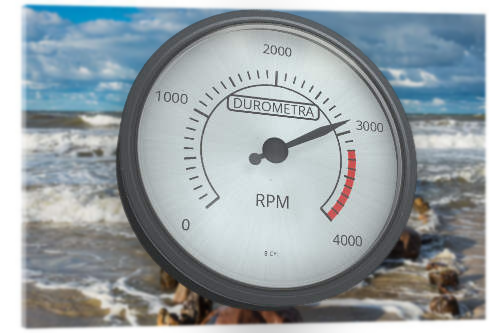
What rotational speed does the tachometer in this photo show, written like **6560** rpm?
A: **2900** rpm
